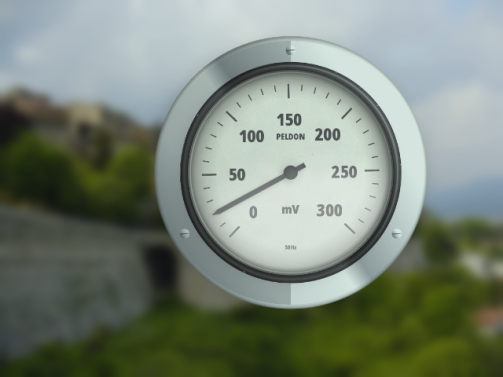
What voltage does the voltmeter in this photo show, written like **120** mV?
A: **20** mV
